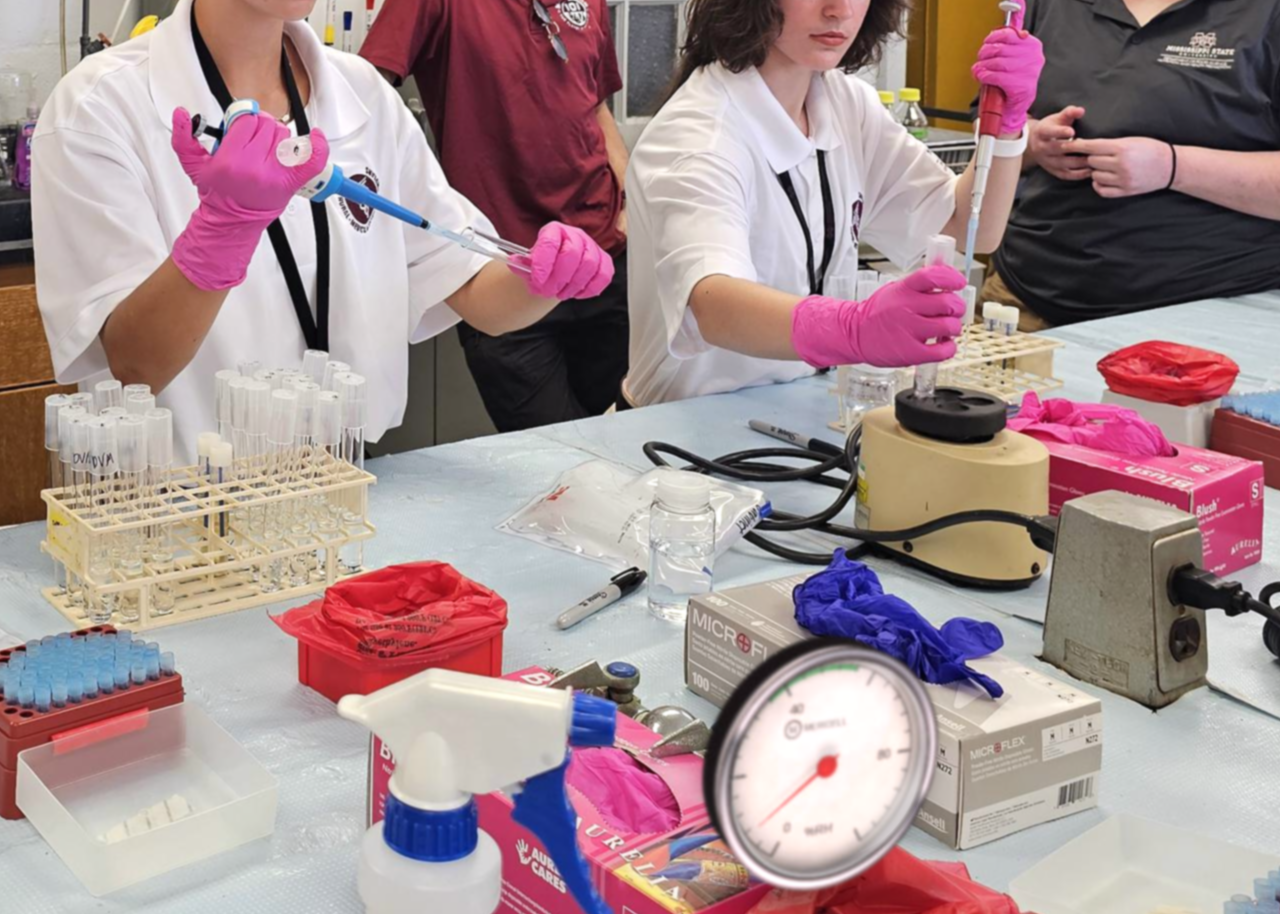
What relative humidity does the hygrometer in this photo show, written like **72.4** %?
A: **8** %
